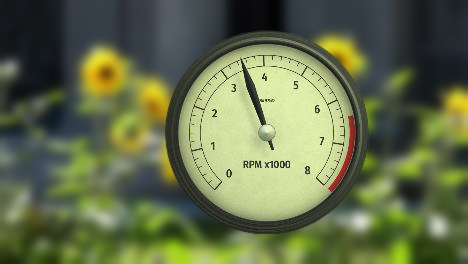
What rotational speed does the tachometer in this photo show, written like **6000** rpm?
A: **3500** rpm
